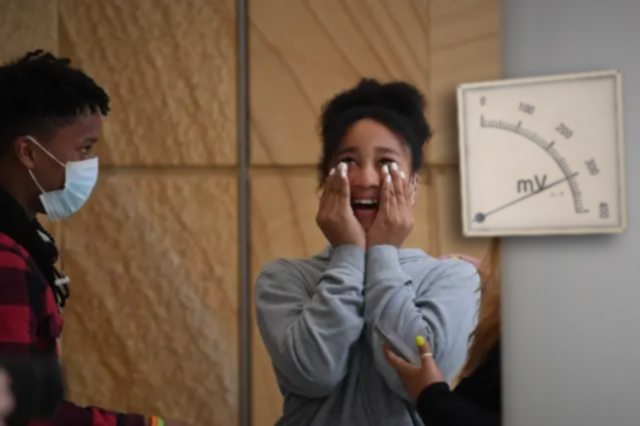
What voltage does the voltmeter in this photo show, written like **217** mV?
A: **300** mV
